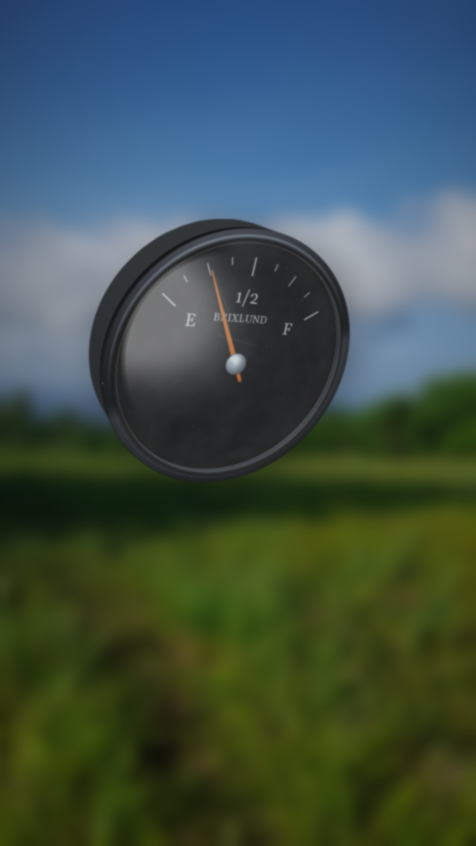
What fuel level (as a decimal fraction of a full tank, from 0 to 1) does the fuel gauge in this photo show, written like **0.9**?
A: **0.25**
